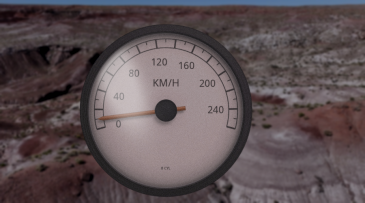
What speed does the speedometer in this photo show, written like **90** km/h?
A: **10** km/h
